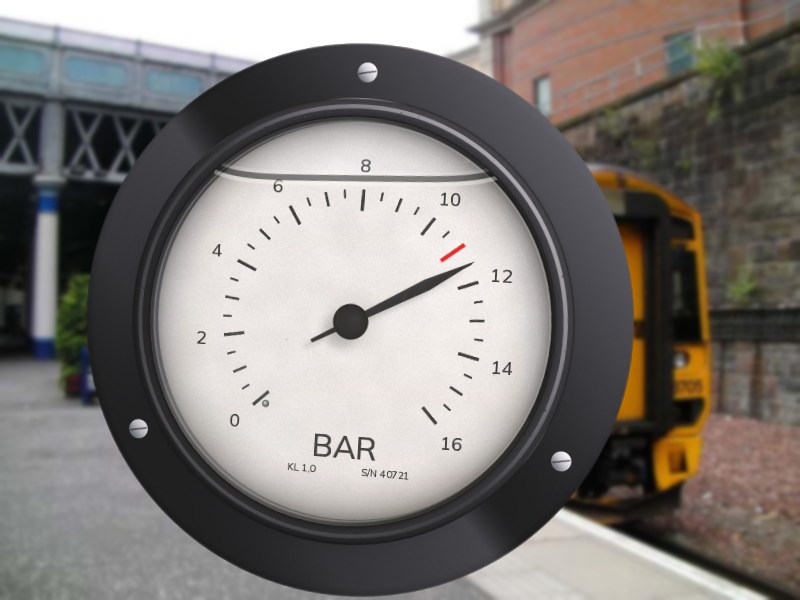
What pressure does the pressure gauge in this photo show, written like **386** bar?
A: **11.5** bar
